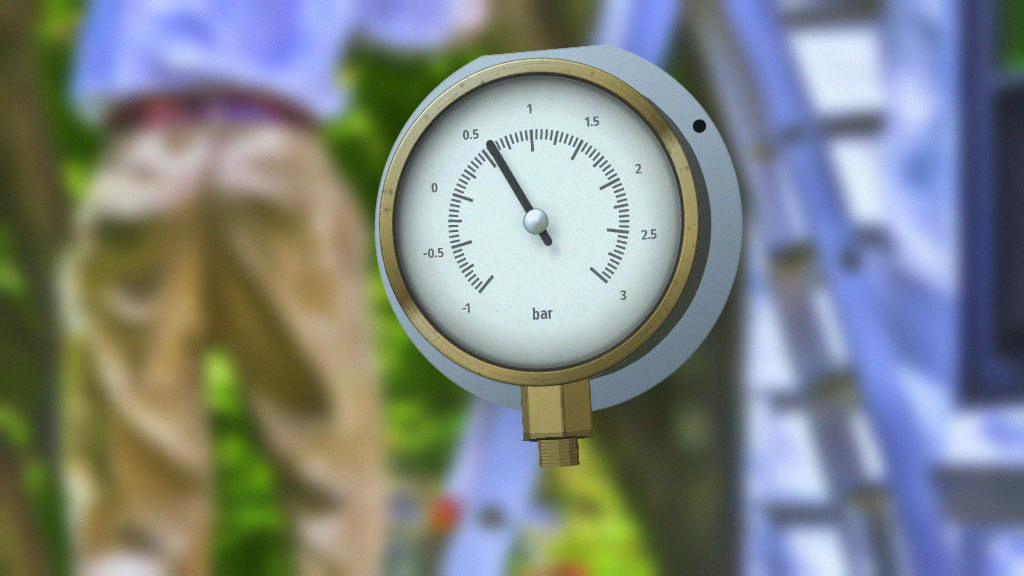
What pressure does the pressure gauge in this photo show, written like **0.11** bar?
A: **0.6** bar
